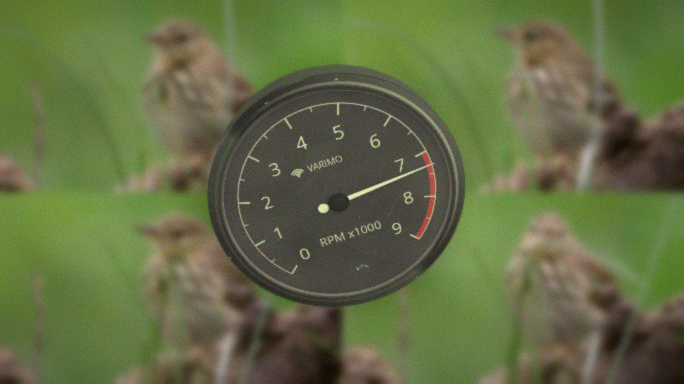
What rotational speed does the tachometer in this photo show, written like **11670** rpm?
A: **7250** rpm
